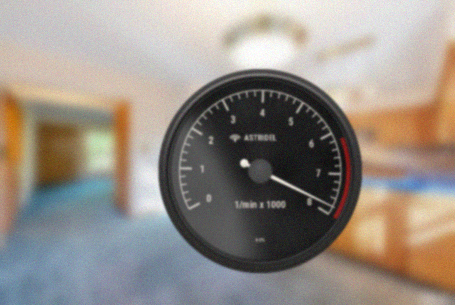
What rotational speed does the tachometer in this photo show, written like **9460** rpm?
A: **7800** rpm
